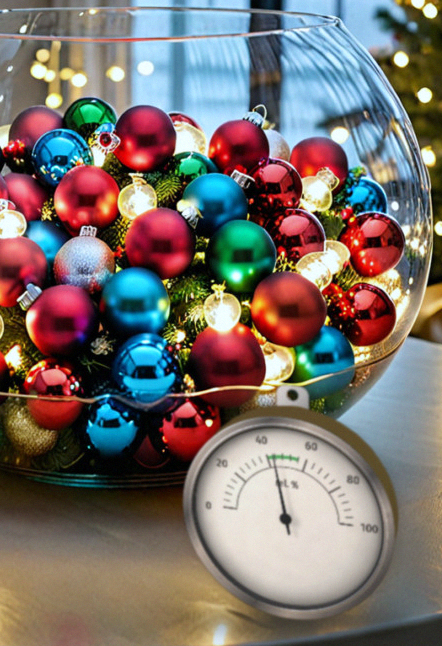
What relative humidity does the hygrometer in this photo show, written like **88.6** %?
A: **44** %
